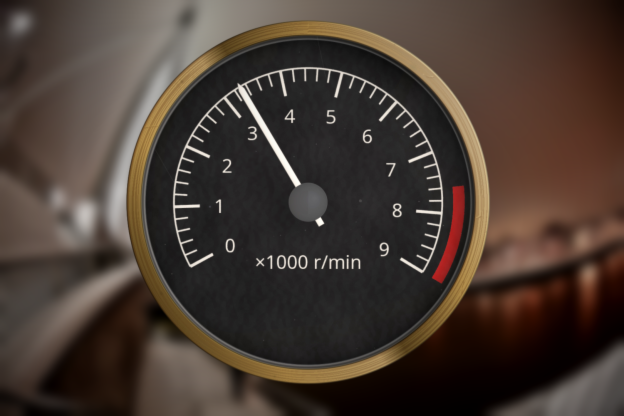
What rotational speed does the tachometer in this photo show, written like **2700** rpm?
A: **3300** rpm
